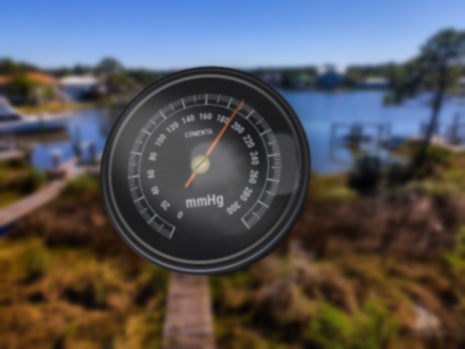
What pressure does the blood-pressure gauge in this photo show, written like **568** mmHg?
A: **190** mmHg
